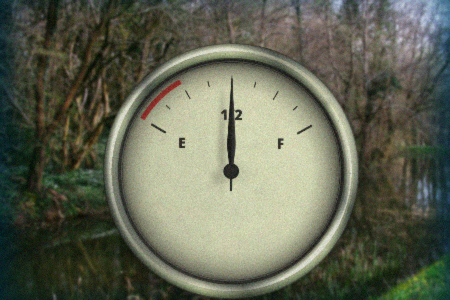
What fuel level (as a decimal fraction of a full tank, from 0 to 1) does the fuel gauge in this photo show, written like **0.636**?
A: **0.5**
